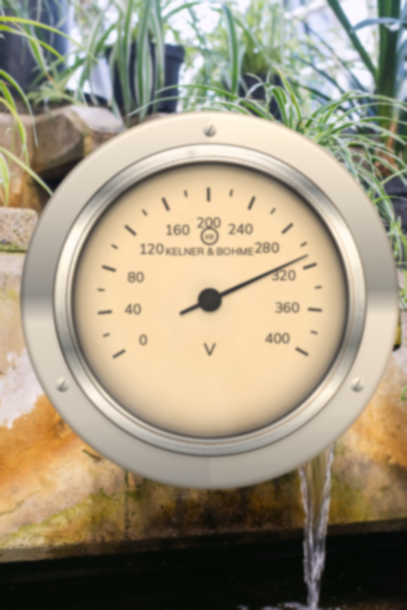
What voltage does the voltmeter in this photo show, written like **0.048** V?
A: **310** V
